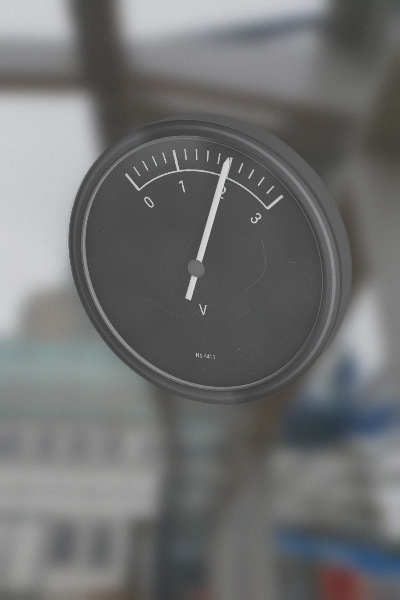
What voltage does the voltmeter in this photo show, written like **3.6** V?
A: **2** V
